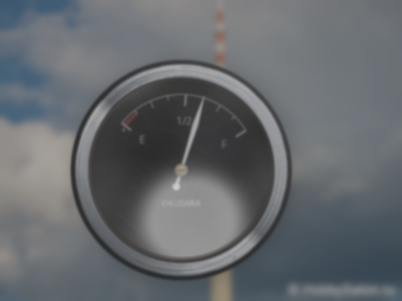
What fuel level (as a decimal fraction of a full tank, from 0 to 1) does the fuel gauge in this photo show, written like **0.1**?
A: **0.625**
